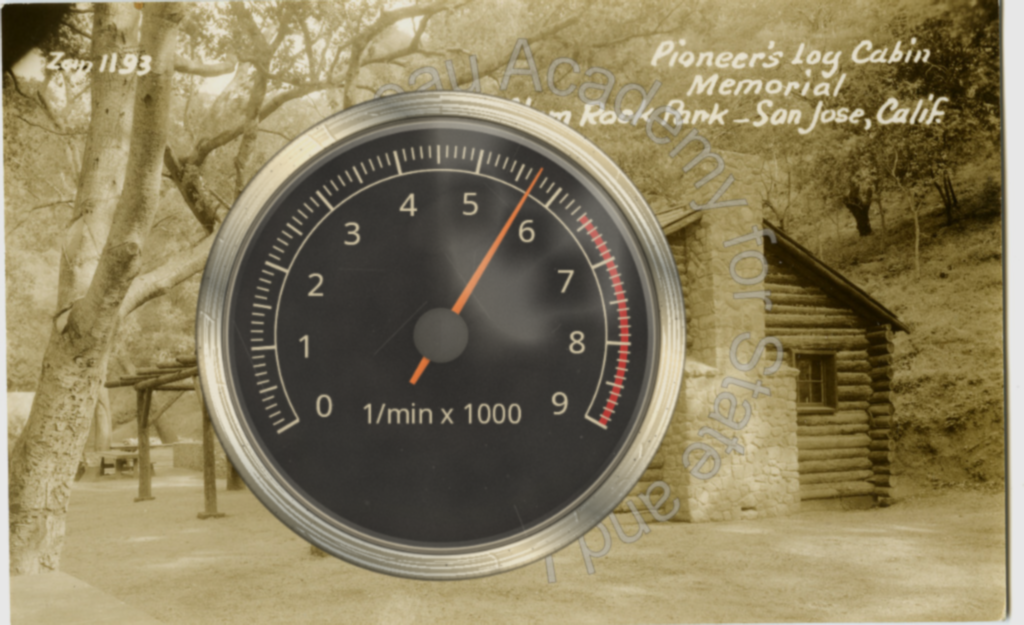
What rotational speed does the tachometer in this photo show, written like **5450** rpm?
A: **5700** rpm
